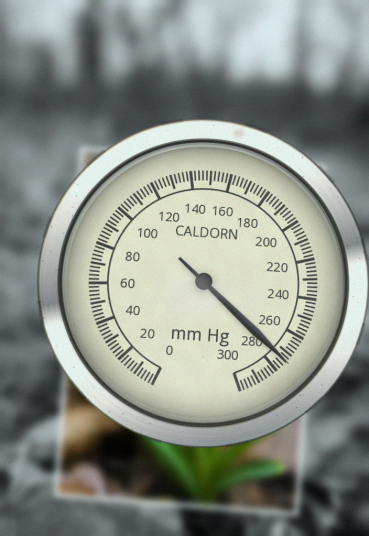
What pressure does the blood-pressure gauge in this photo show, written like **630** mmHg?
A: **274** mmHg
